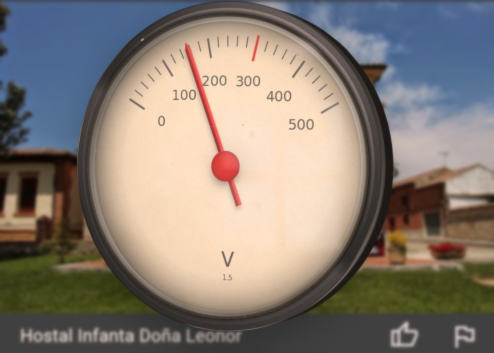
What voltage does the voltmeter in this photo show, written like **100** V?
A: **160** V
